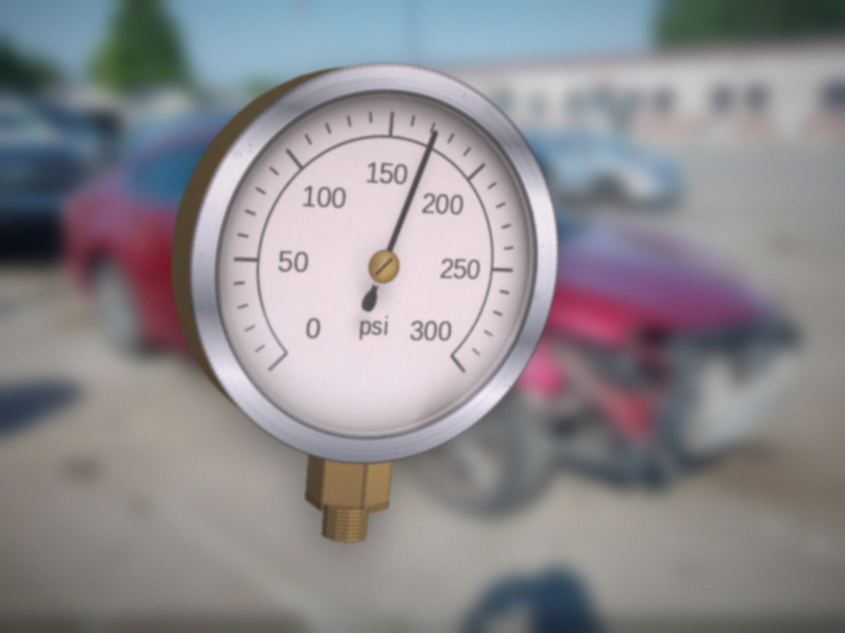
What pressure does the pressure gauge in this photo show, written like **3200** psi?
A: **170** psi
